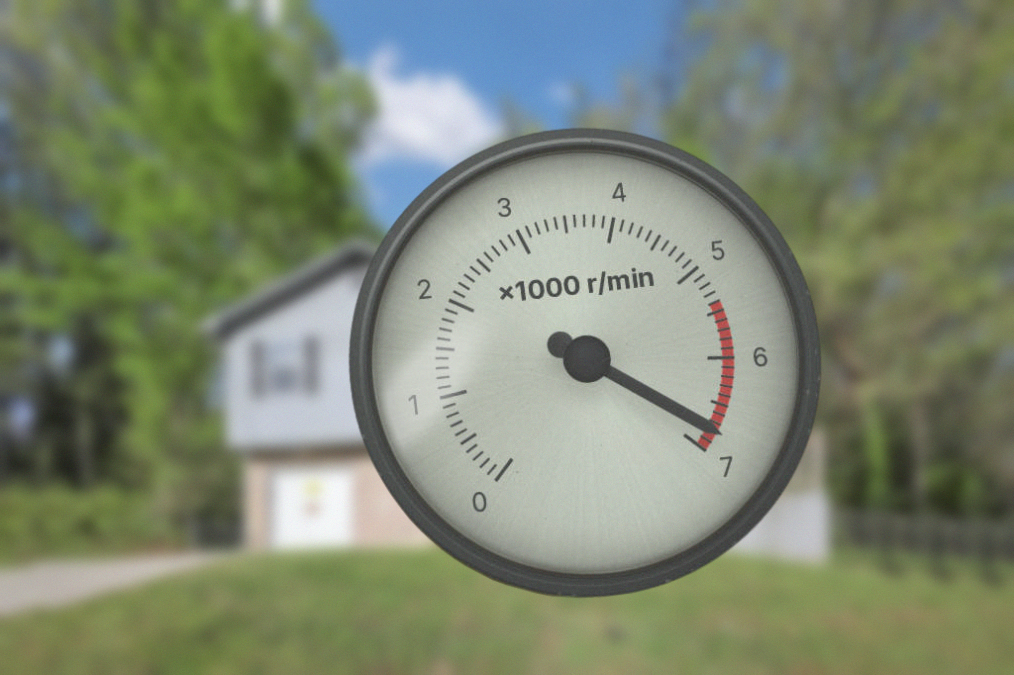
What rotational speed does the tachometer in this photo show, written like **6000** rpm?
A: **6800** rpm
